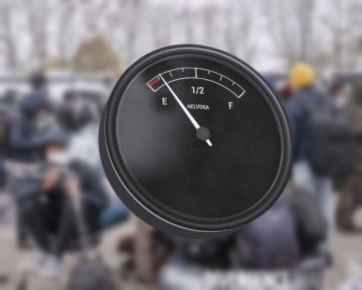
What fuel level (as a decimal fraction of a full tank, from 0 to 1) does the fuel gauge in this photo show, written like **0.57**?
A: **0.125**
